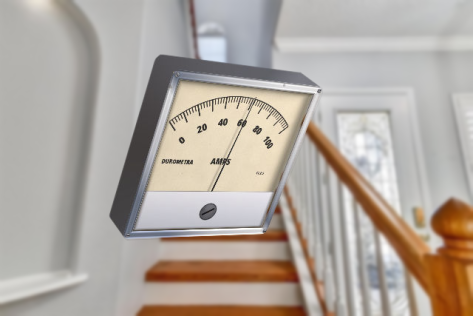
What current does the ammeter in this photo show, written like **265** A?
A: **60** A
